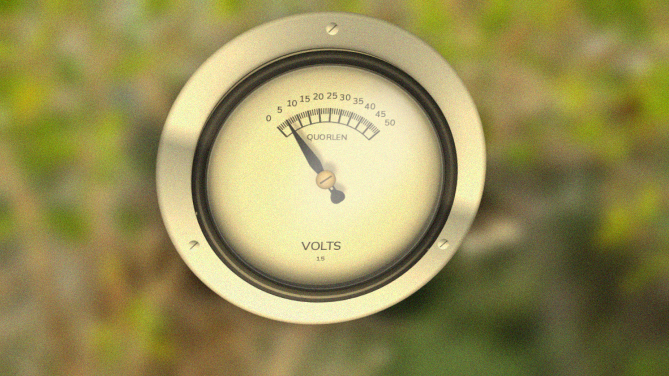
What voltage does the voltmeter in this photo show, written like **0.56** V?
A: **5** V
